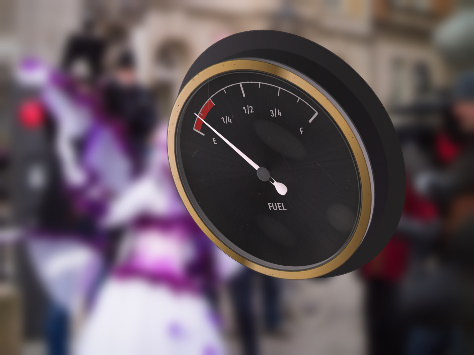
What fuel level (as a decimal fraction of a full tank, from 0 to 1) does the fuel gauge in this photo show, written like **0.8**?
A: **0.125**
